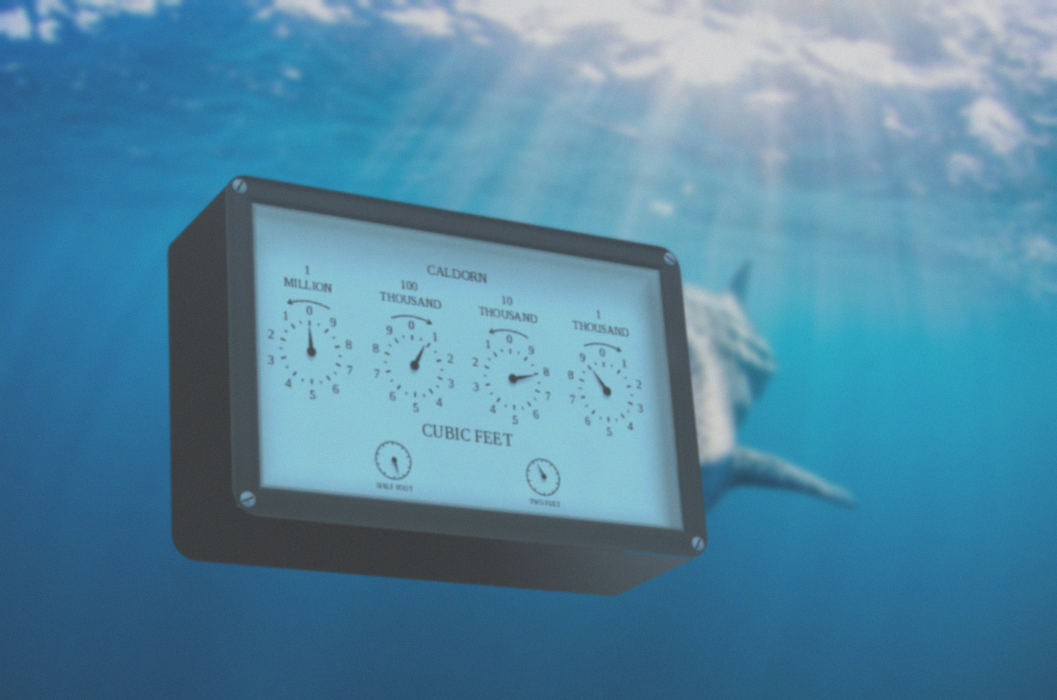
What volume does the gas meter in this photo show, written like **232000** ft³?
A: **7900** ft³
